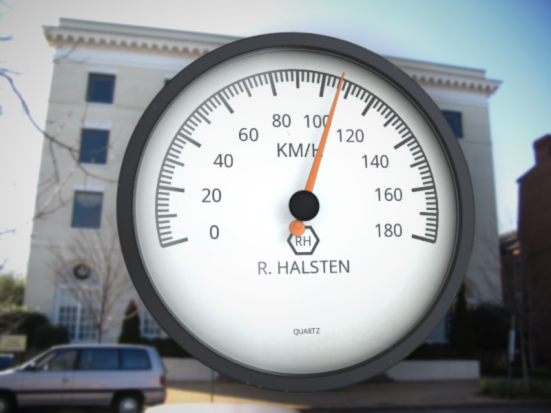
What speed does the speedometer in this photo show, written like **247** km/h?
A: **106** km/h
